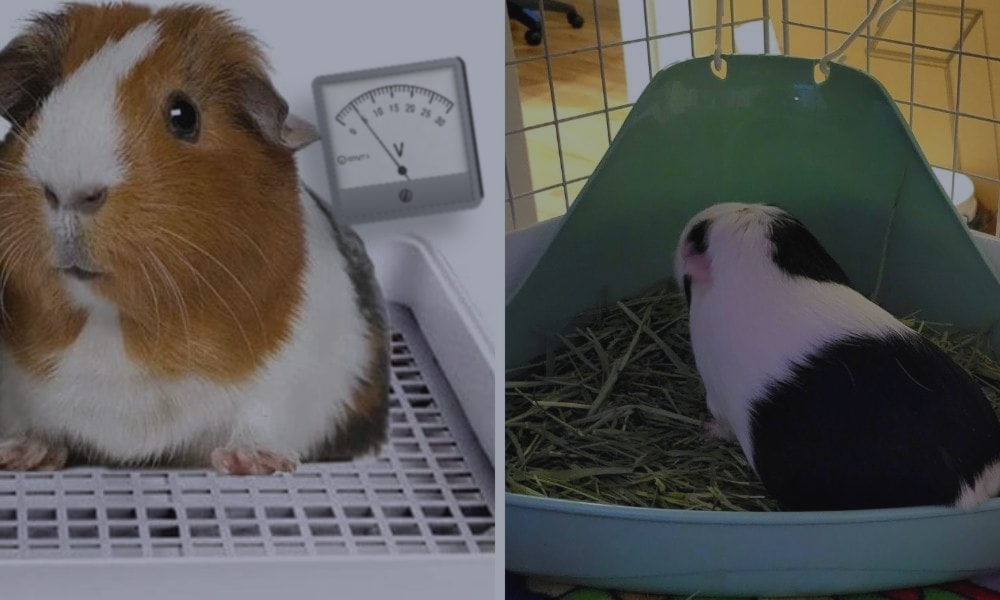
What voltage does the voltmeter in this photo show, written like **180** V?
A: **5** V
